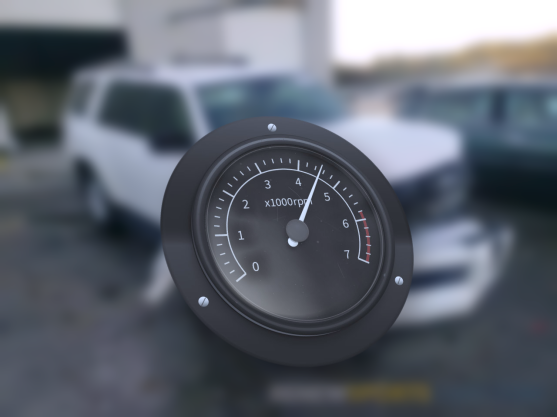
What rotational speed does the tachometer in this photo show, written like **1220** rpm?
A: **4500** rpm
